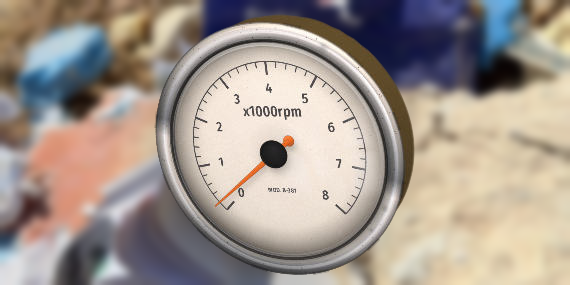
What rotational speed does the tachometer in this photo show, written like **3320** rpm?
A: **200** rpm
